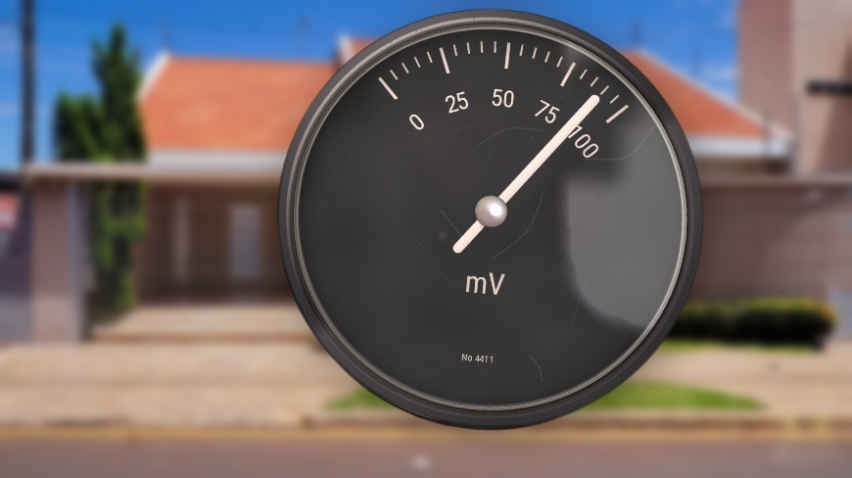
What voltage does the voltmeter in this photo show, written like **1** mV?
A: **90** mV
